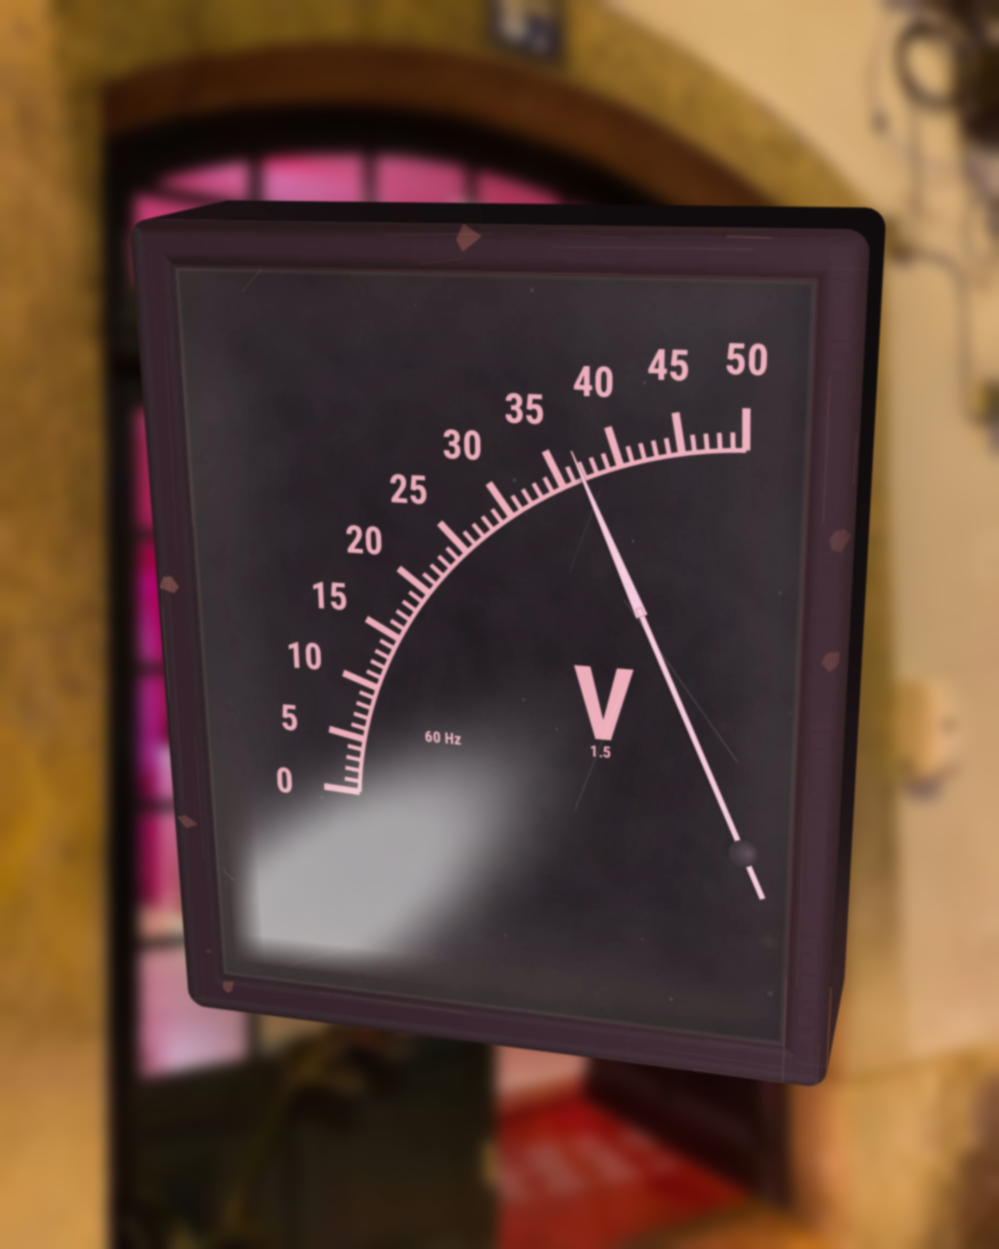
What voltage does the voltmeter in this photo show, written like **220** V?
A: **37** V
